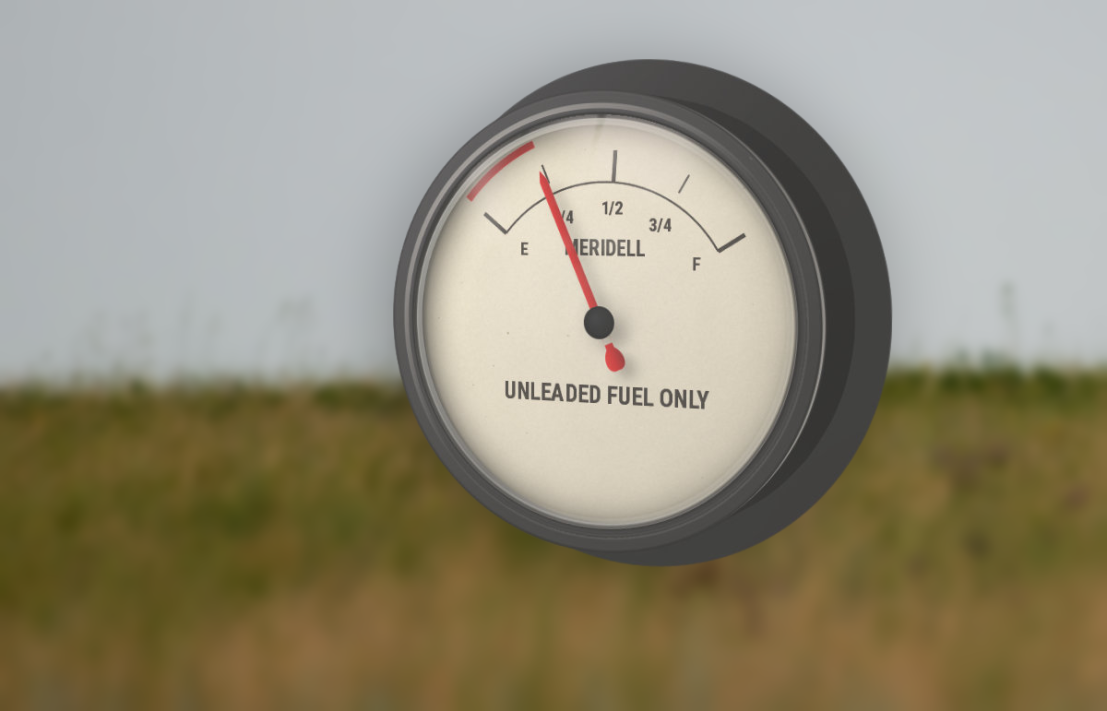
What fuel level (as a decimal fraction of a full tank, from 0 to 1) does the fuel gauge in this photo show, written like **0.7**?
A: **0.25**
